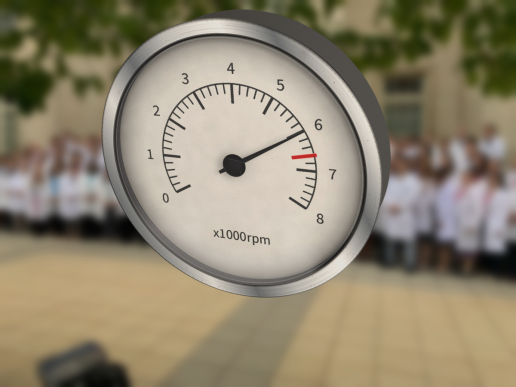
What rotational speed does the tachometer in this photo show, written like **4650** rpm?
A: **6000** rpm
